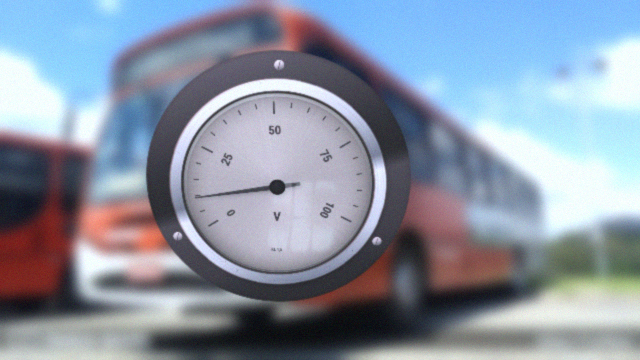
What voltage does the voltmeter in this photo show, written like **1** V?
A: **10** V
